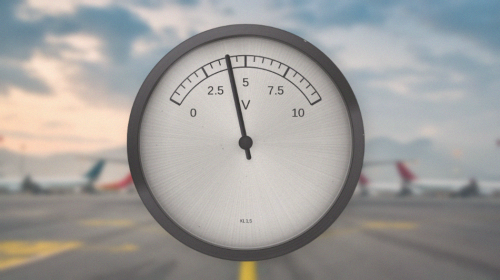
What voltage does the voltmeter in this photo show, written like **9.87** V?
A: **4** V
